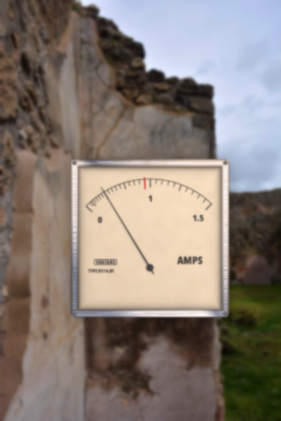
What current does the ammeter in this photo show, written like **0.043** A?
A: **0.5** A
